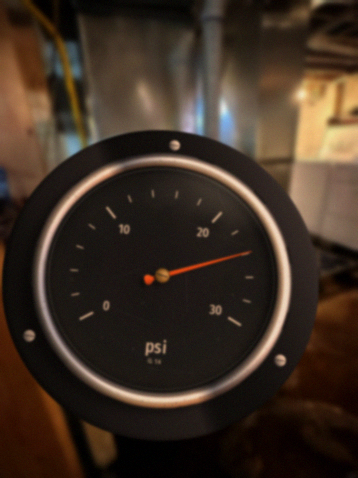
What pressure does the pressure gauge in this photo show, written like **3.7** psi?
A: **24** psi
